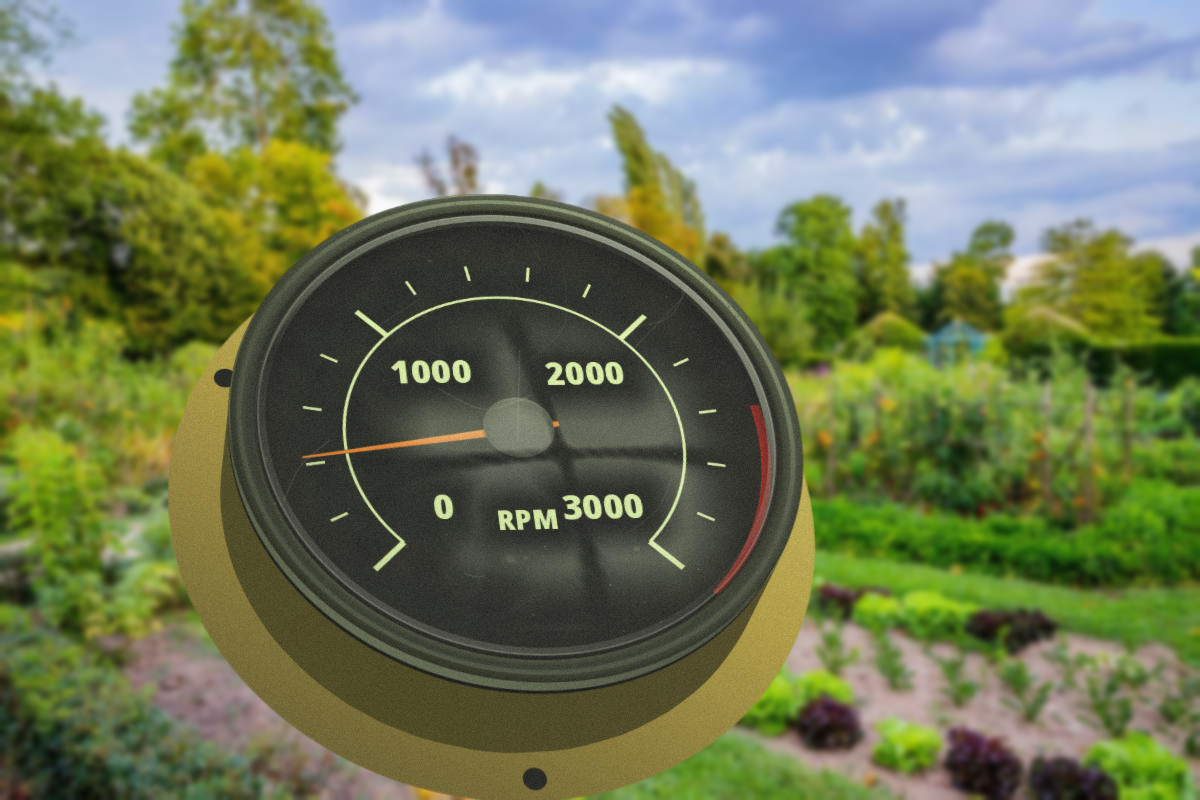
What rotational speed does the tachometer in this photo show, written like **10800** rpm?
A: **400** rpm
